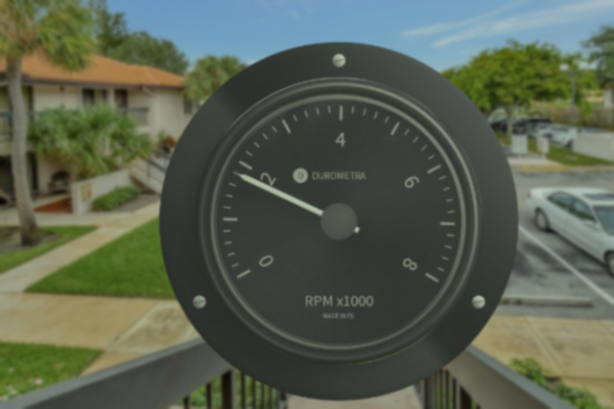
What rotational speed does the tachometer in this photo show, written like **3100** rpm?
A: **1800** rpm
